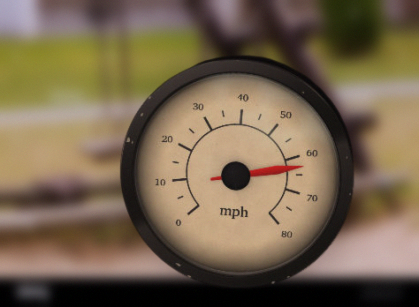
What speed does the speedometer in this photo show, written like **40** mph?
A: **62.5** mph
